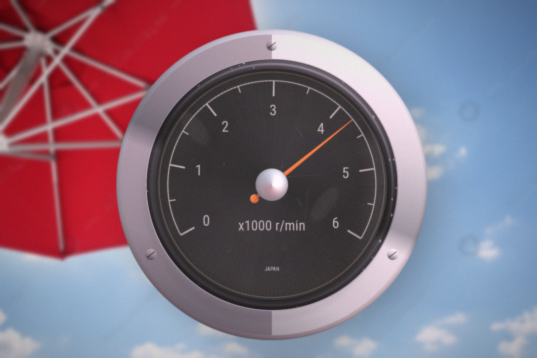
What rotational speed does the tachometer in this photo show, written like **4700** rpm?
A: **4250** rpm
